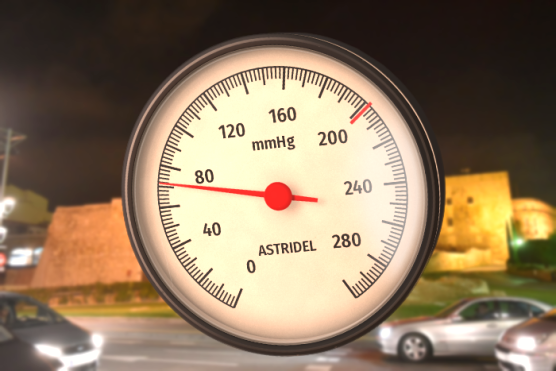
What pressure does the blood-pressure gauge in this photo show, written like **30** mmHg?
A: **72** mmHg
